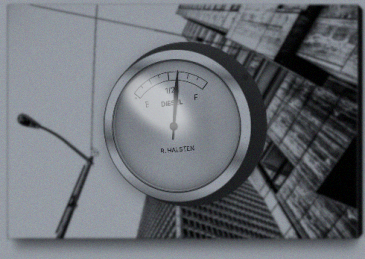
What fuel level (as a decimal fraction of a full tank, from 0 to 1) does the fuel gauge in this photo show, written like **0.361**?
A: **0.625**
